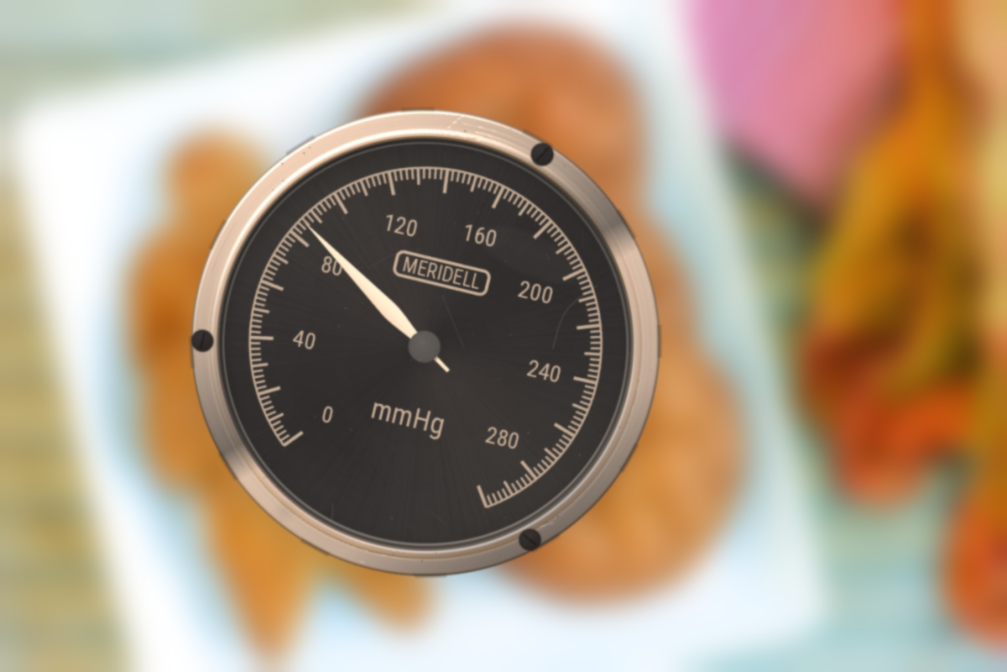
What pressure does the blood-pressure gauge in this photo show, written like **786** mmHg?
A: **86** mmHg
